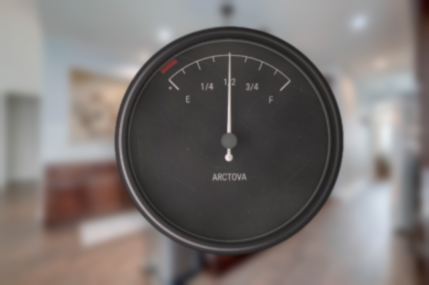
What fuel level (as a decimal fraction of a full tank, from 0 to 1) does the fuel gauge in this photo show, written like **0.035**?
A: **0.5**
